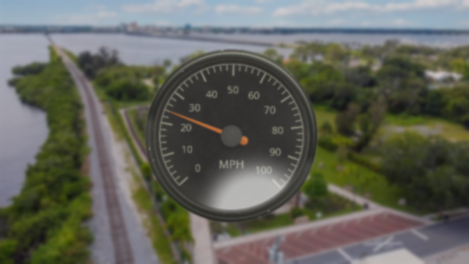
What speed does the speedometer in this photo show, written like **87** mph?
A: **24** mph
